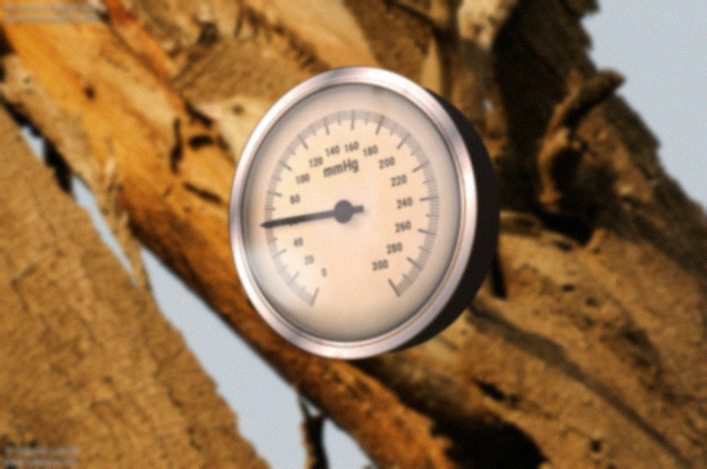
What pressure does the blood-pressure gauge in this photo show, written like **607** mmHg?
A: **60** mmHg
